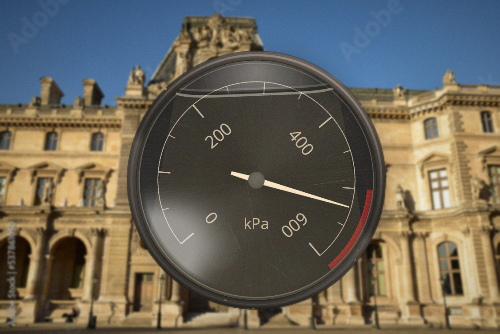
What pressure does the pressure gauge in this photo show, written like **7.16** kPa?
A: **525** kPa
